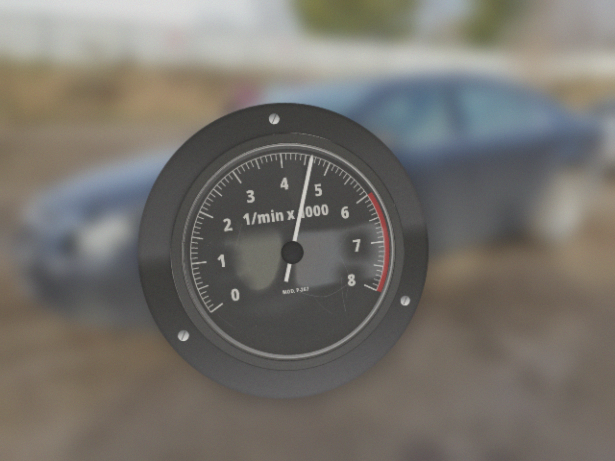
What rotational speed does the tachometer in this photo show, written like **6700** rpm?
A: **4600** rpm
